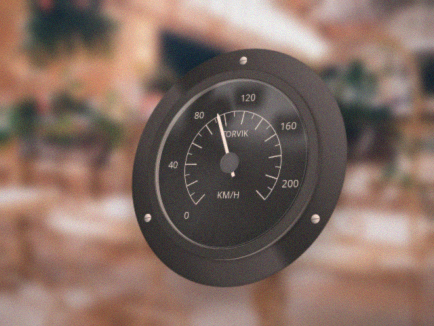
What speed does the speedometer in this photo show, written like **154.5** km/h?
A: **95** km/h
